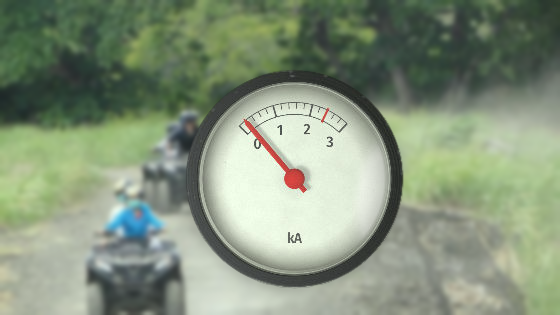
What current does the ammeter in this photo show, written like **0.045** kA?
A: **0.2** kA
